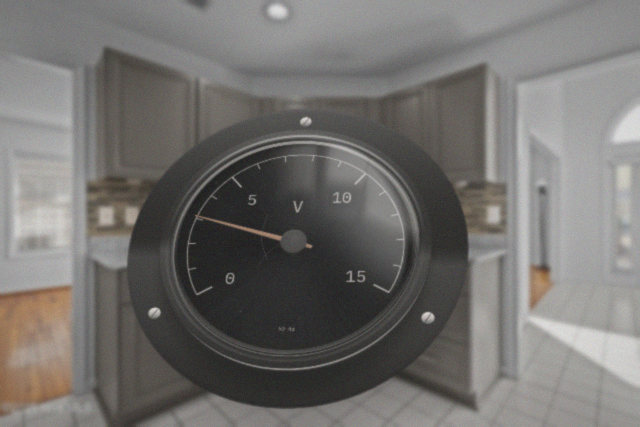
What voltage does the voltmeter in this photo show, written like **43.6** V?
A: **3** V
